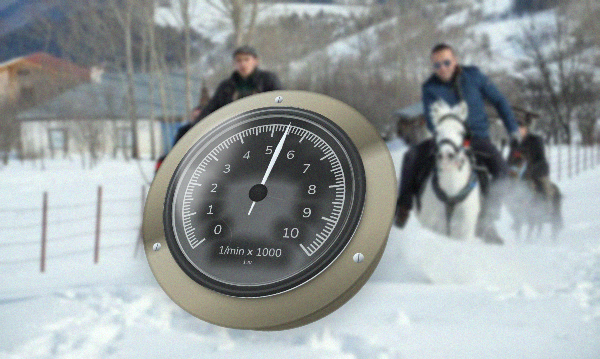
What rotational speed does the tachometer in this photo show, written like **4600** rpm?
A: **5500** rpm
